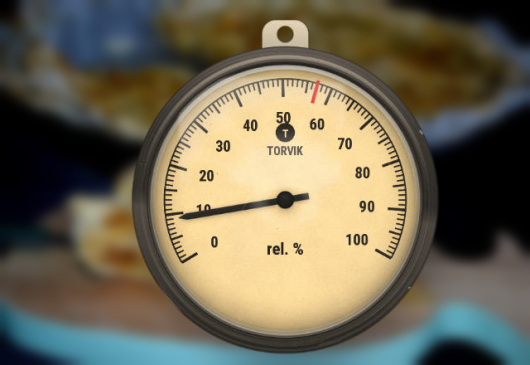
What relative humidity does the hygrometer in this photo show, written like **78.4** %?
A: **9** %
